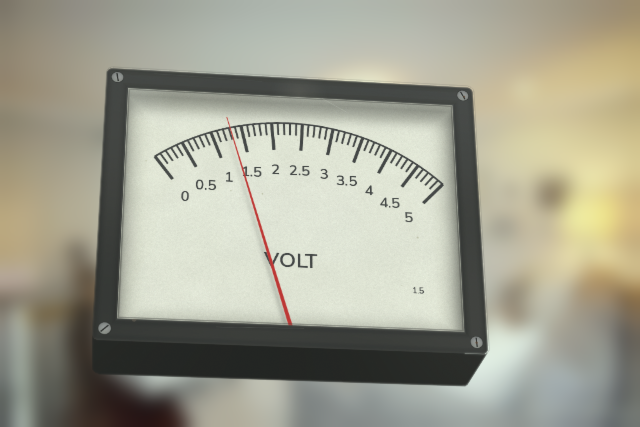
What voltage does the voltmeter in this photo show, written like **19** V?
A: **1.3** V
